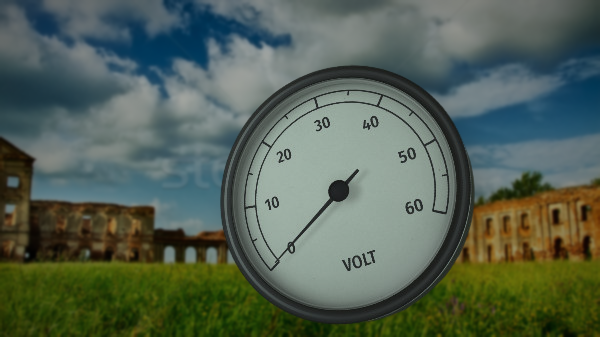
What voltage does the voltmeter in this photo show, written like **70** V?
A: **0** V
